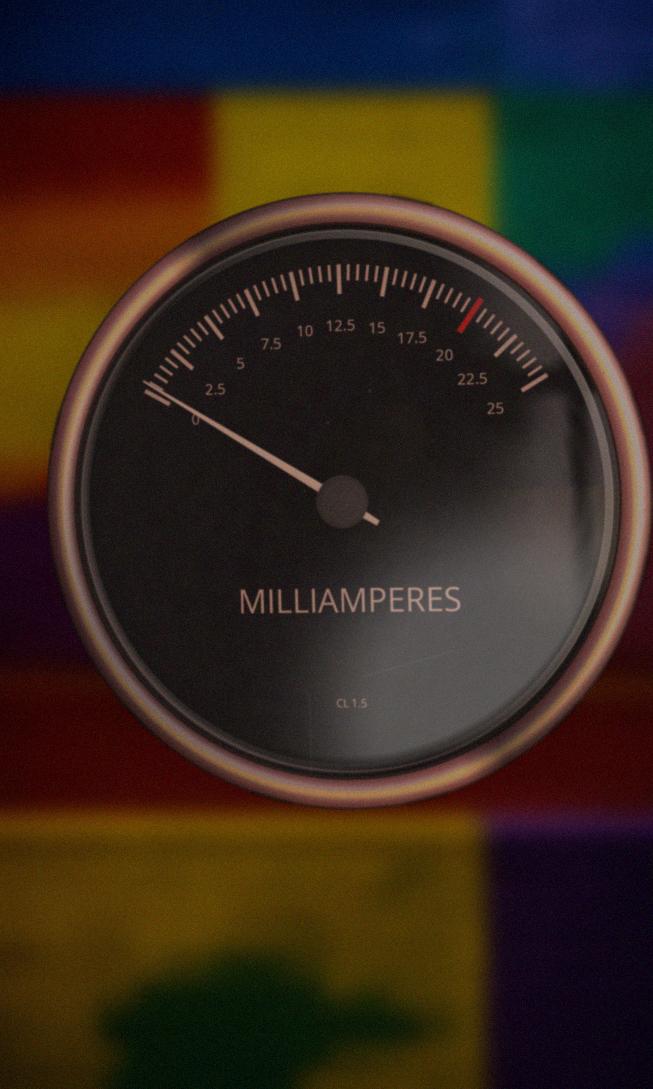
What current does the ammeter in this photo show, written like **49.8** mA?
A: **0.5** mA
